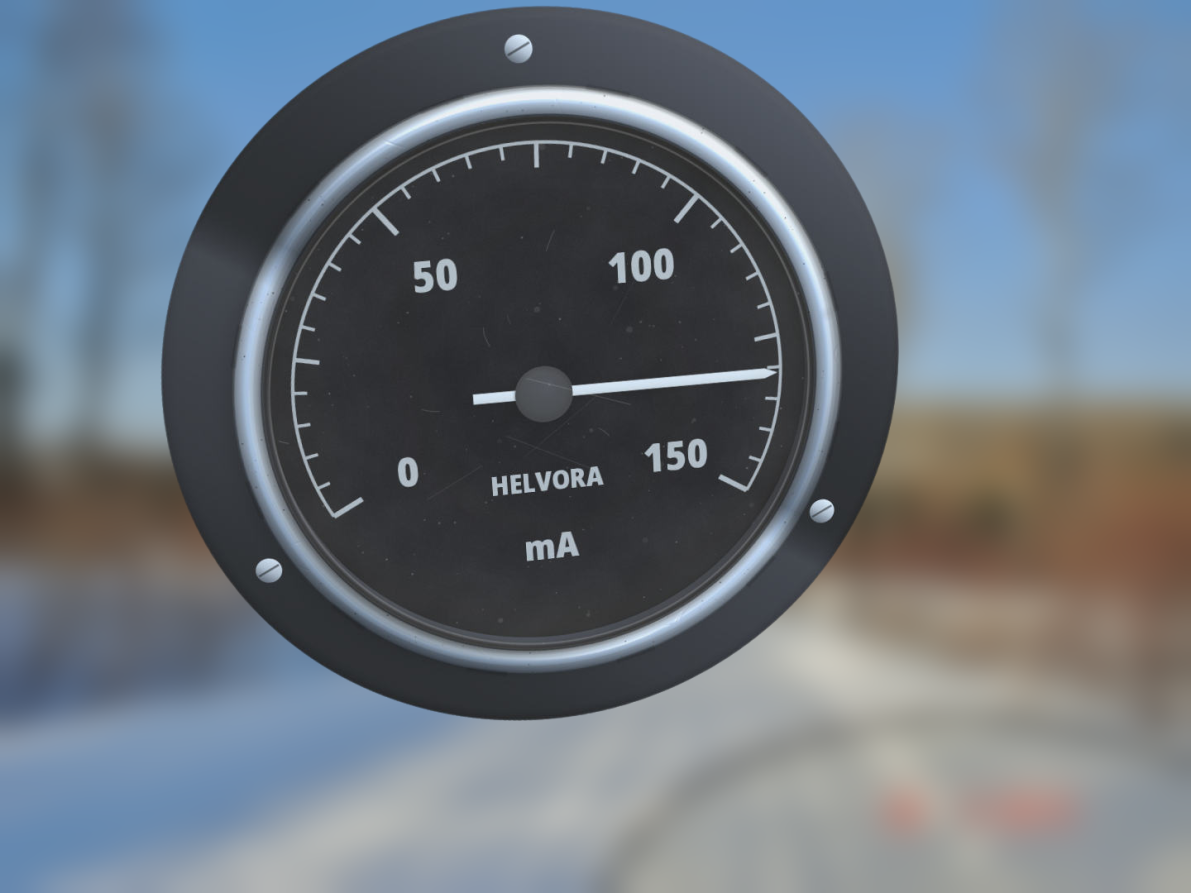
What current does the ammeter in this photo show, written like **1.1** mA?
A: **130** mA
